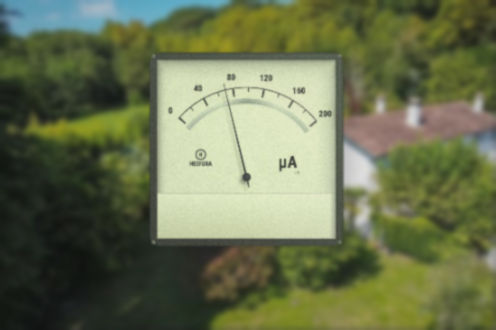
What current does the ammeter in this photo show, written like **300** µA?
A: **70** µA
